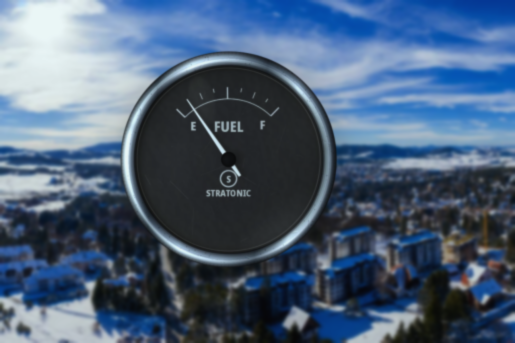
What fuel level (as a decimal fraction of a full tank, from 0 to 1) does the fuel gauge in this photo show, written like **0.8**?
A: **0.125**
